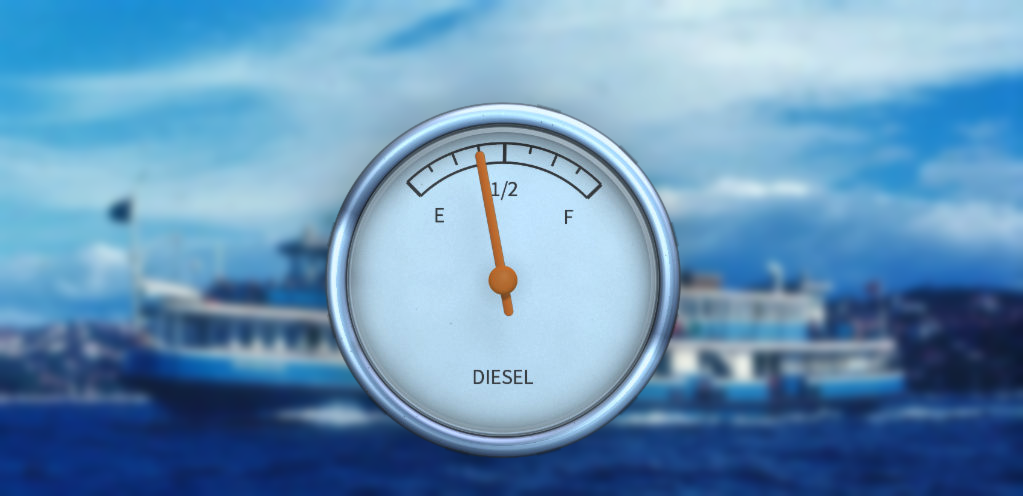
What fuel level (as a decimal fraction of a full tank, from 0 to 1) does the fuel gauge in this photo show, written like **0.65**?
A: **0.375**
